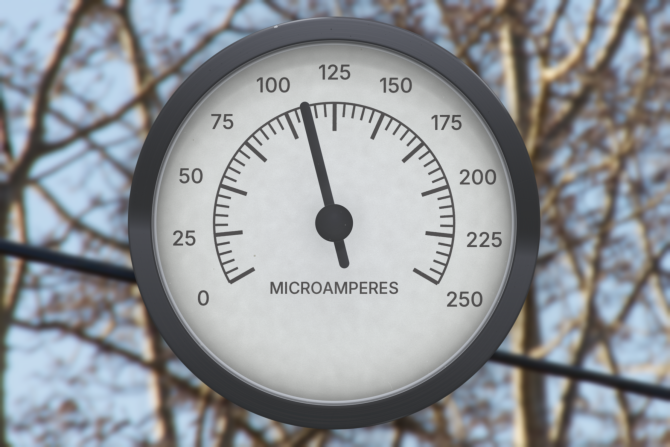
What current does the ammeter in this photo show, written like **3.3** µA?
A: **110** µA
